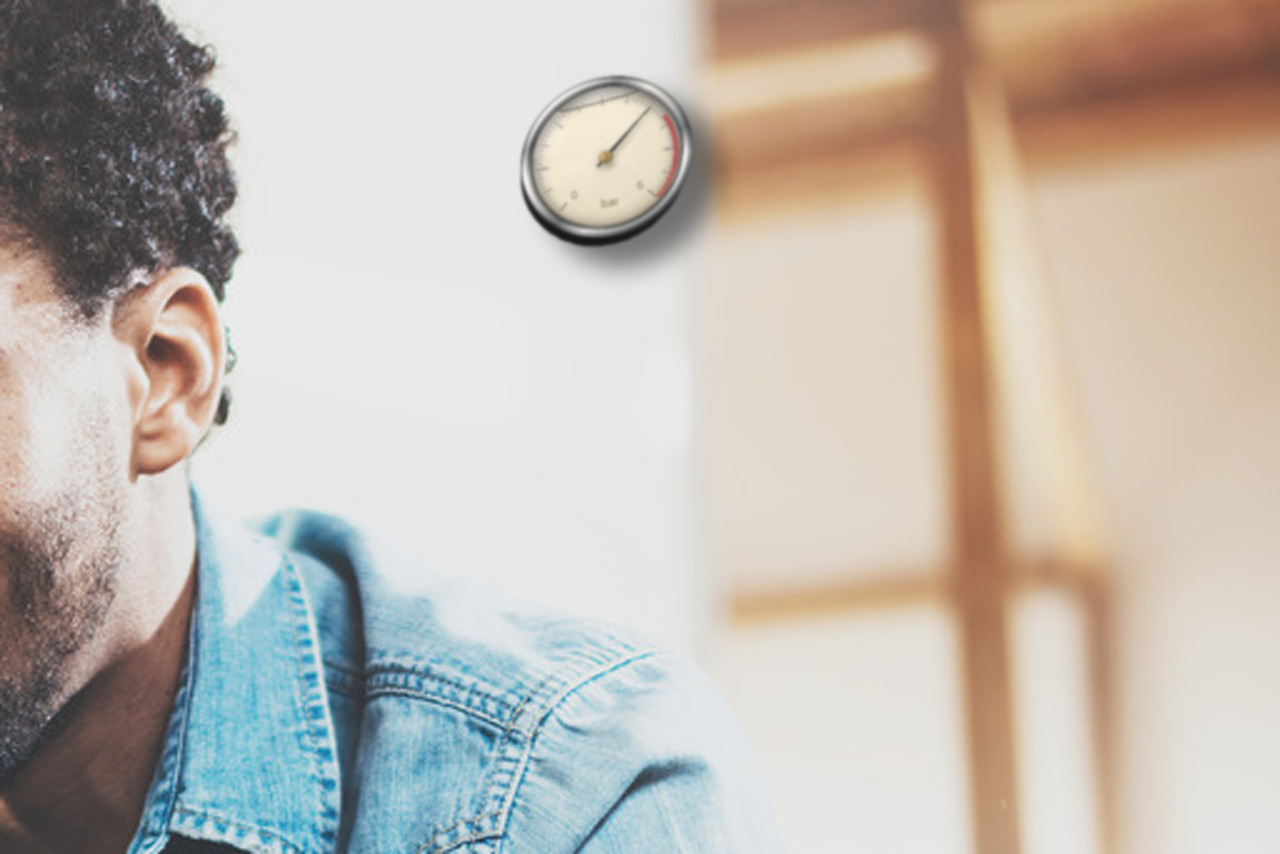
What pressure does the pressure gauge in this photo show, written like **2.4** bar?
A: **4** bar
